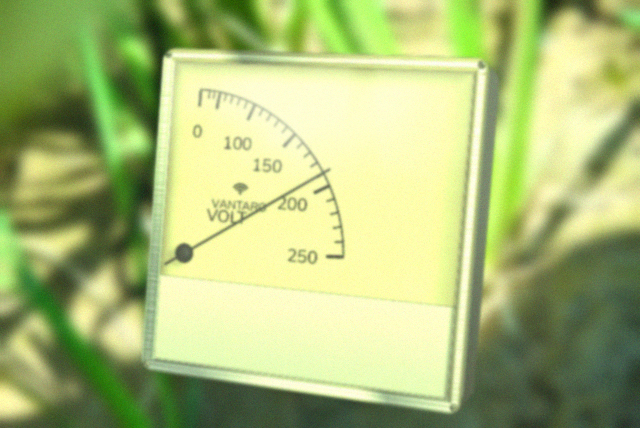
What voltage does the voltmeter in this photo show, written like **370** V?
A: **190** V
